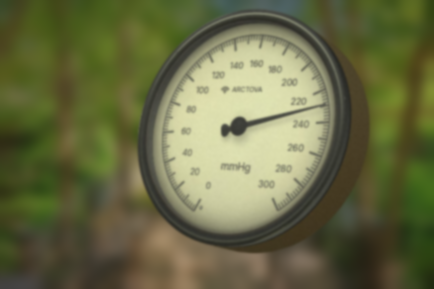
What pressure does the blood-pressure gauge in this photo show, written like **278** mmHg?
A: **230** mmHg
